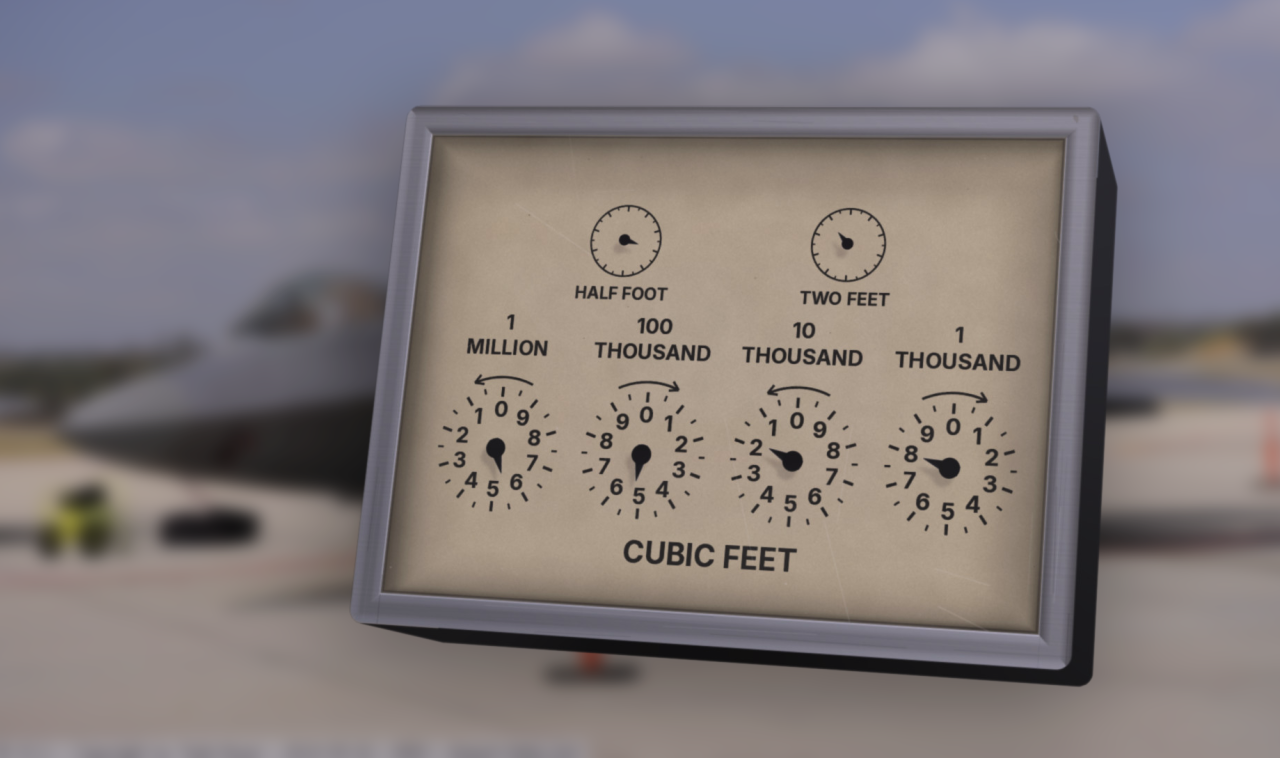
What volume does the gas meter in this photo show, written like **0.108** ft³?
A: **551800** ft³
